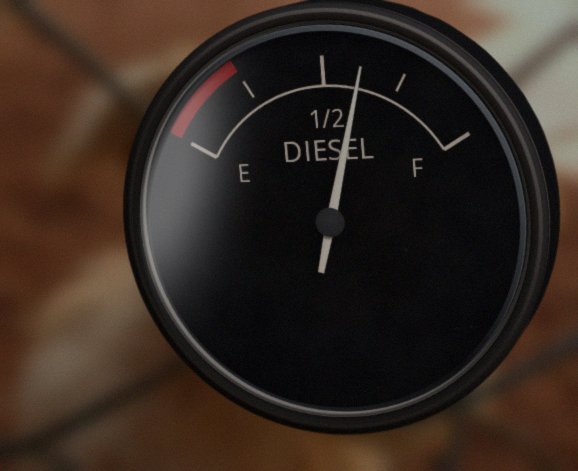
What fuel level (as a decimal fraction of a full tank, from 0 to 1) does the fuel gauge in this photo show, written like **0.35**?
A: **0.625**
